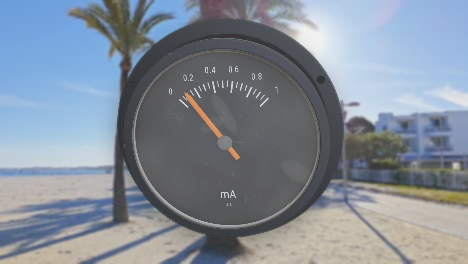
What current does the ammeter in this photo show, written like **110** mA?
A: **0.1** mA
